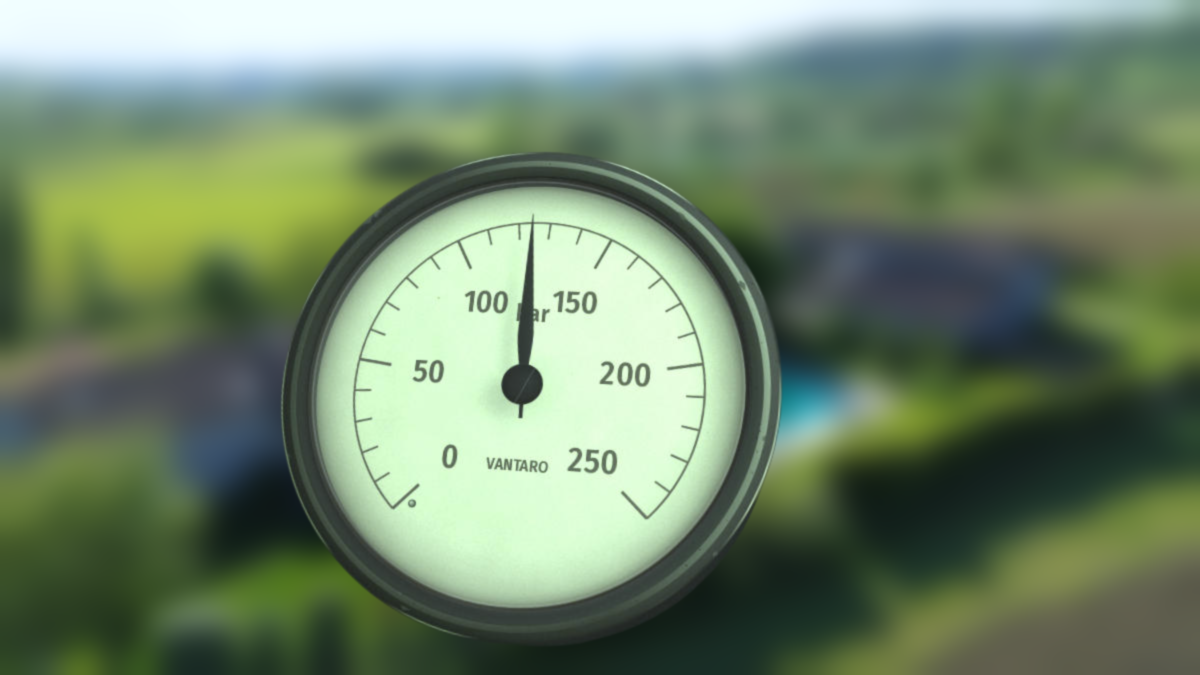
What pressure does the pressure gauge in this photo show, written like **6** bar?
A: **125** bar
